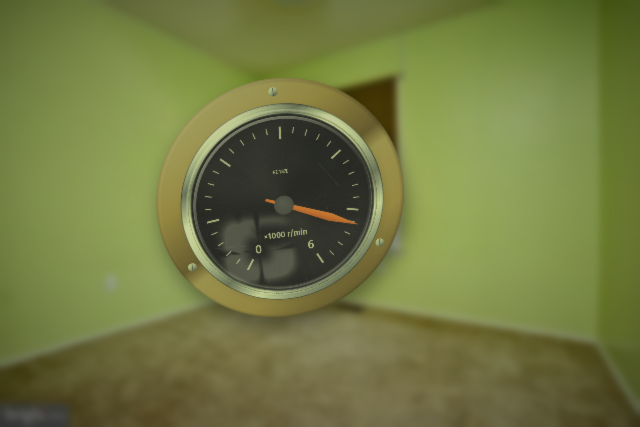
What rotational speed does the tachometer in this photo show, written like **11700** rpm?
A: **5200** rpm
